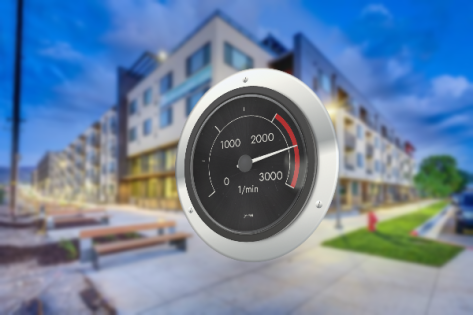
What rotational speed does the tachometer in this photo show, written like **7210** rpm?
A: **2500** rpm
